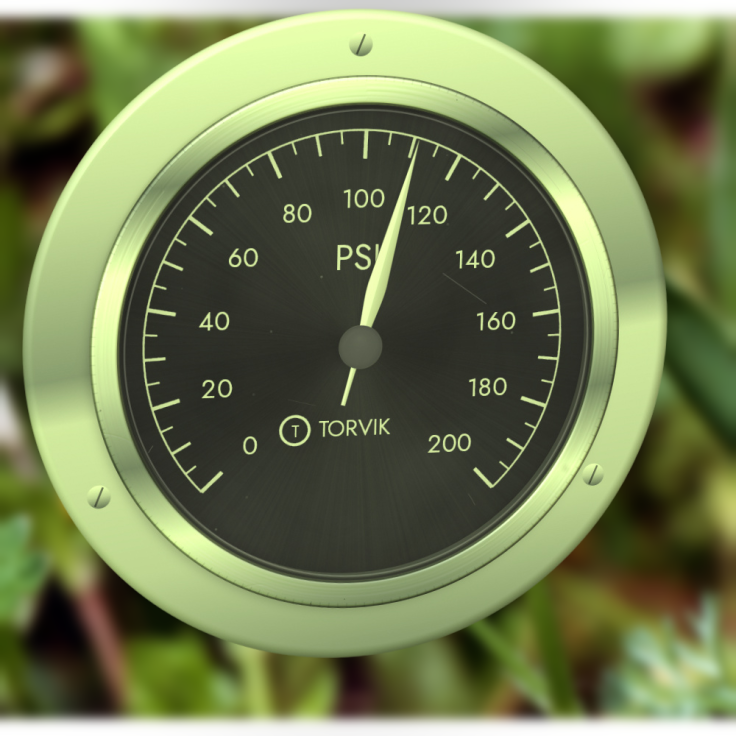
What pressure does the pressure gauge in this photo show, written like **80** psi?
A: **110** psi
